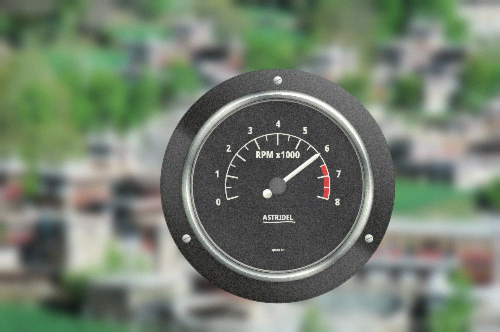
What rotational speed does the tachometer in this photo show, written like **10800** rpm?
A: **6000** rpm
